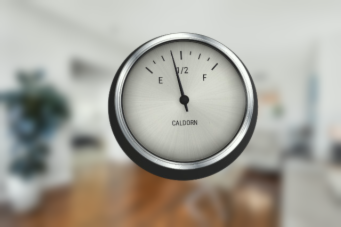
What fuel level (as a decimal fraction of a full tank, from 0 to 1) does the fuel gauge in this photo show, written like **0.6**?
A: **0.375**
